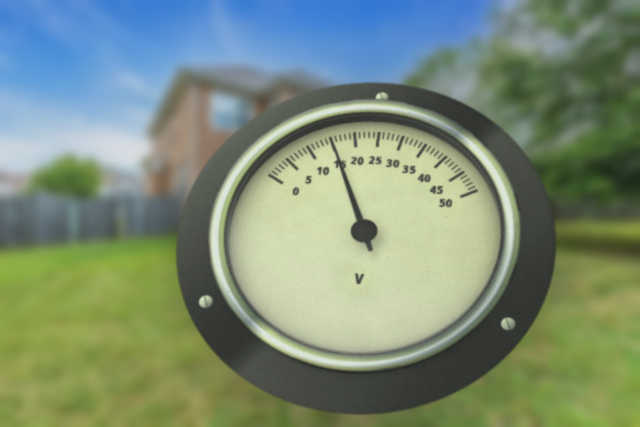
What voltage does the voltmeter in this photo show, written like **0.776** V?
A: **15** V
